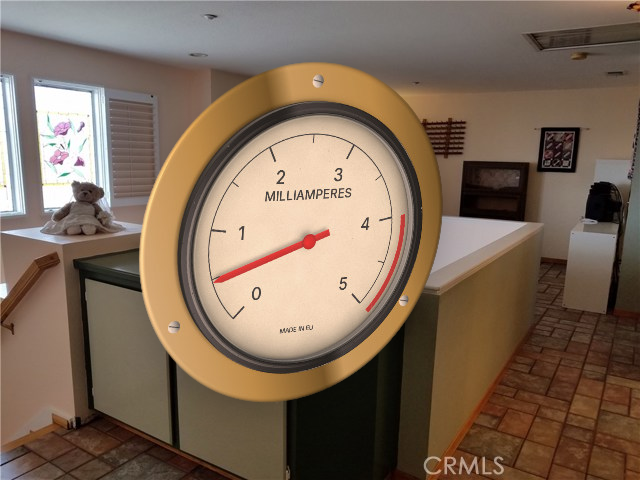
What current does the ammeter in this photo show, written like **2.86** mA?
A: **0.5** mA
